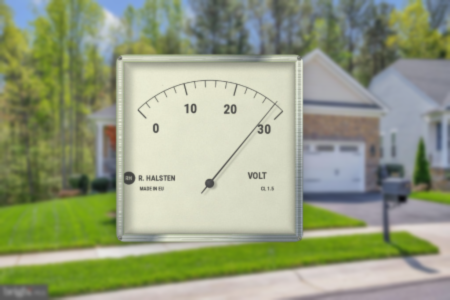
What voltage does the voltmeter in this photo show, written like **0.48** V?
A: **28** V
